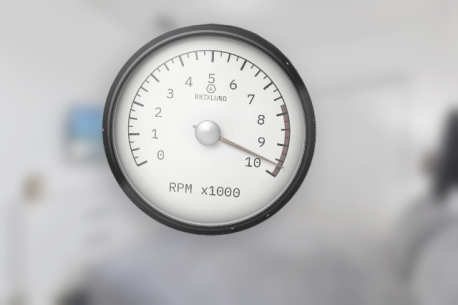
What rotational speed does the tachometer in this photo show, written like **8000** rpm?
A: **9625** rpm
